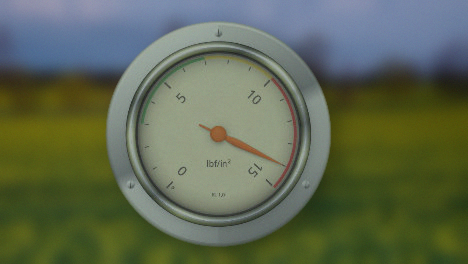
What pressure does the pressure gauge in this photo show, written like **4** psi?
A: **14** psi
